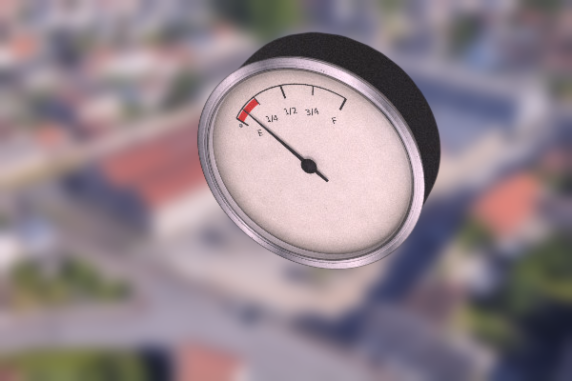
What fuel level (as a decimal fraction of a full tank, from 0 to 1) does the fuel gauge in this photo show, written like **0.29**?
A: **0.125**
